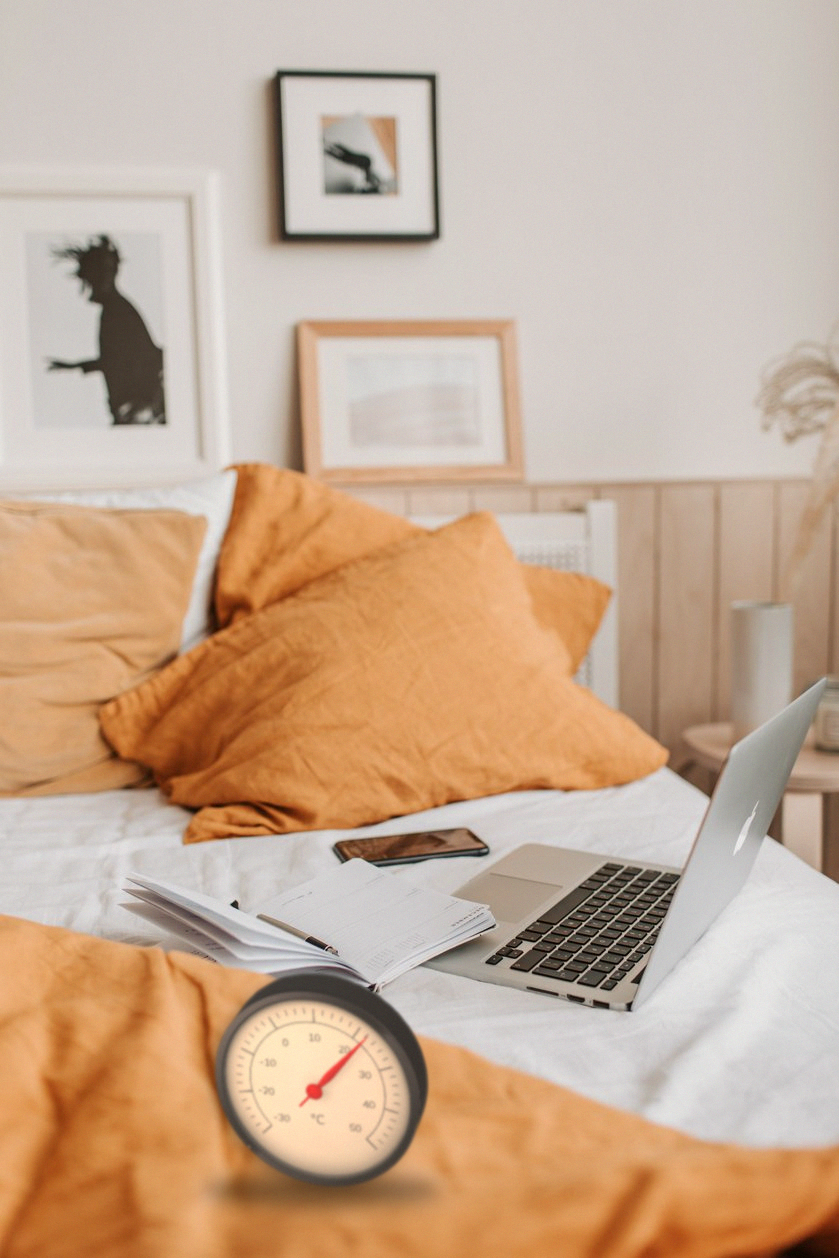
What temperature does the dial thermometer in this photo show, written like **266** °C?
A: **22** °C
